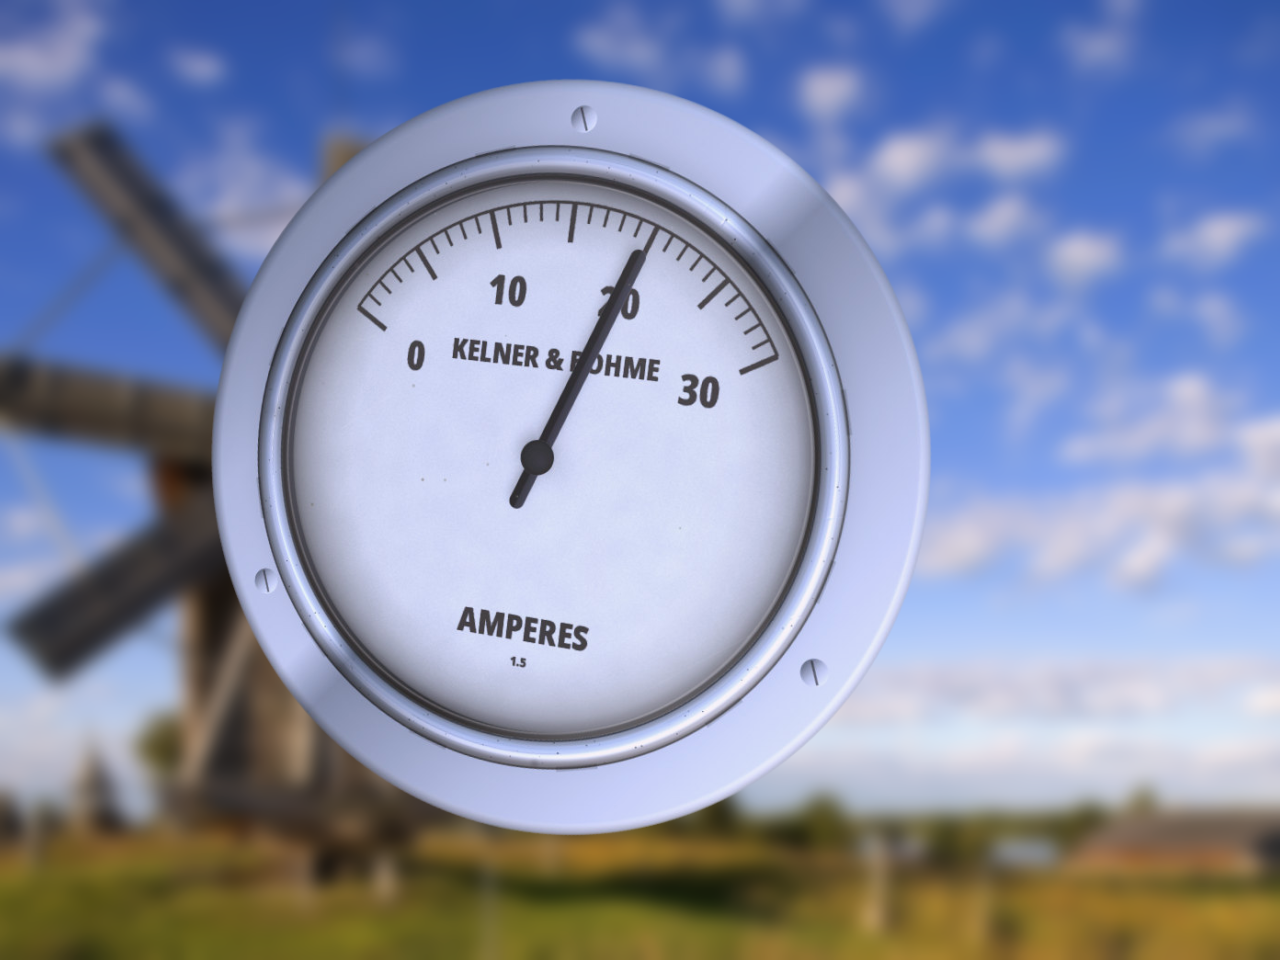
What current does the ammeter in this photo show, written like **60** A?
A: **20** A
